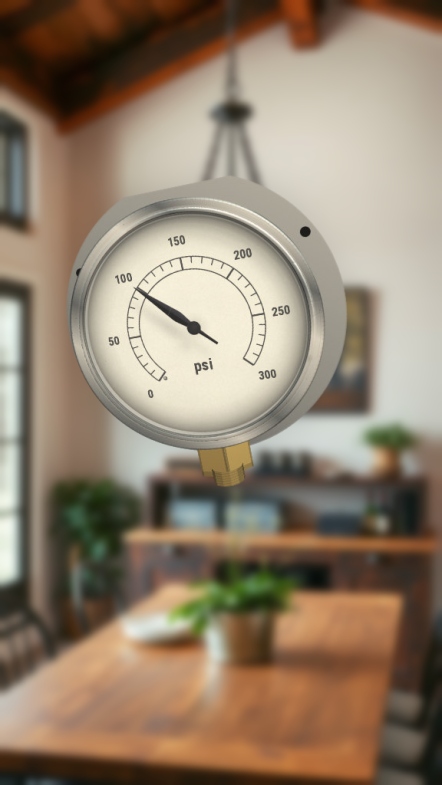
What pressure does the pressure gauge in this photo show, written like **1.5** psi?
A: **100** psi
